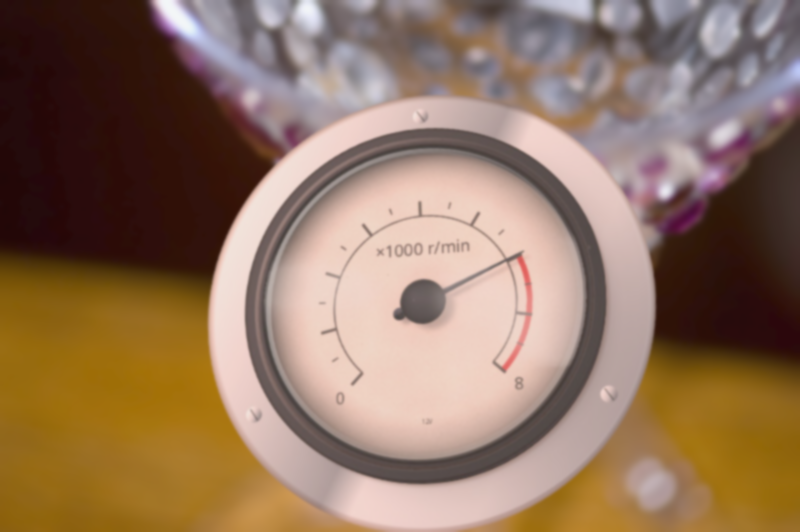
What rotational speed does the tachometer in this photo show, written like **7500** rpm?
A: **6000** rpm
